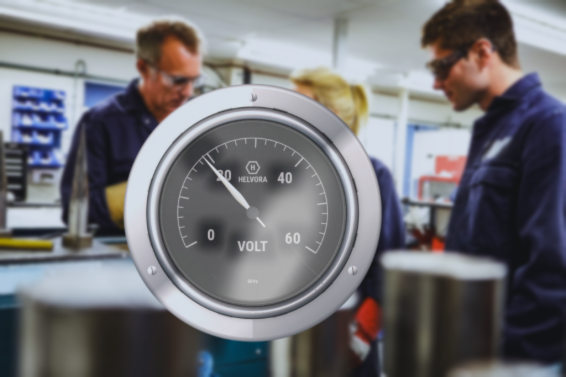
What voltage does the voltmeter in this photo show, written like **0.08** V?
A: **19** V
